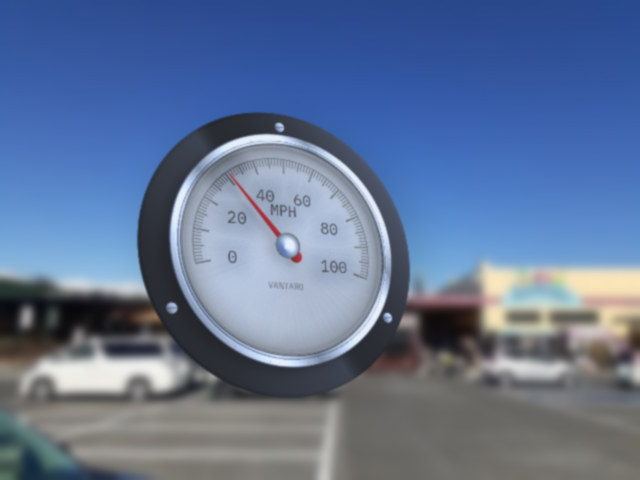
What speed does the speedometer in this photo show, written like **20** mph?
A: **30** mph
